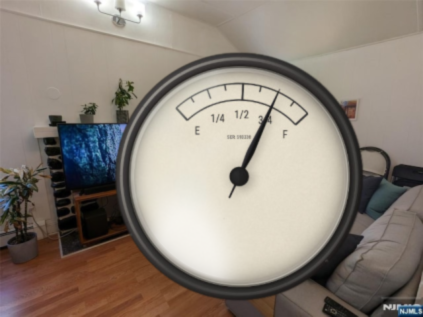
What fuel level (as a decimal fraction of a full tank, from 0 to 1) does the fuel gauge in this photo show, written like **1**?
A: **0.75**
